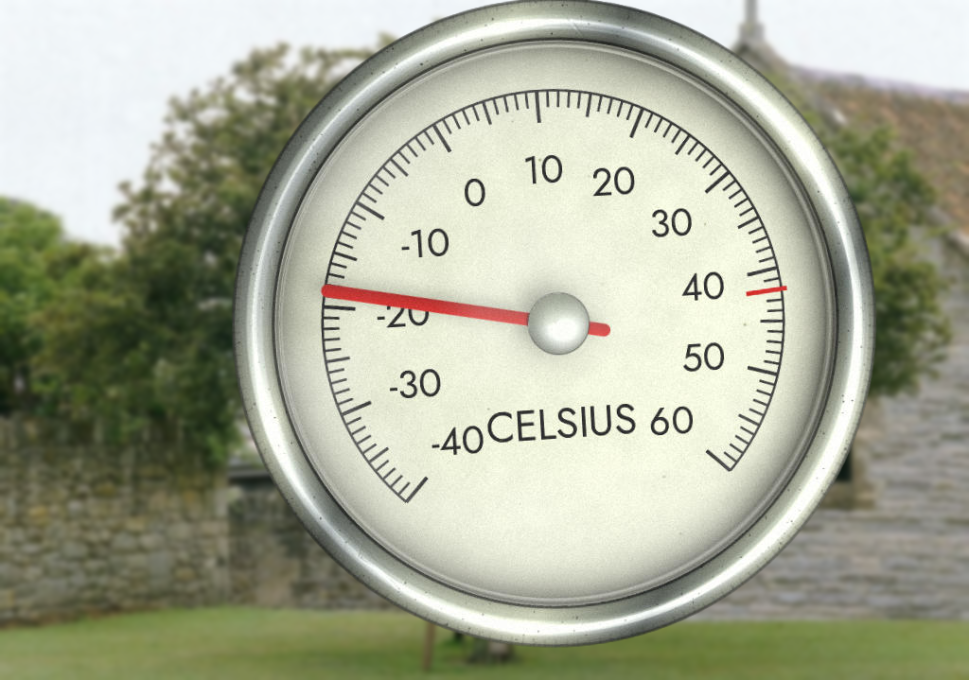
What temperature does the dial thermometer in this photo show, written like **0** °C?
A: **-18.5** °C
